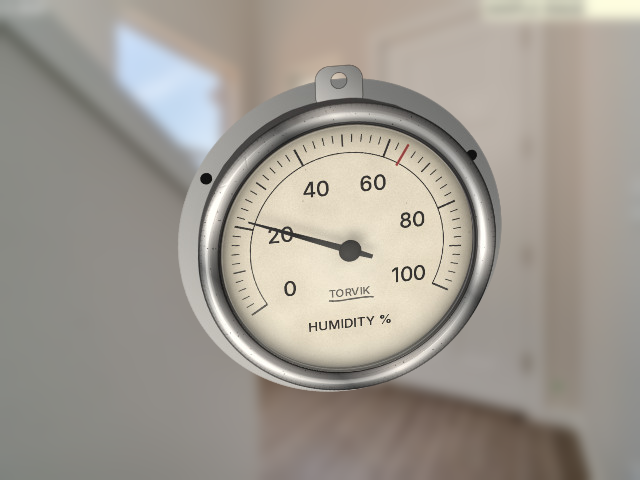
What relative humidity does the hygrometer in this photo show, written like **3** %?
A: **22** %
